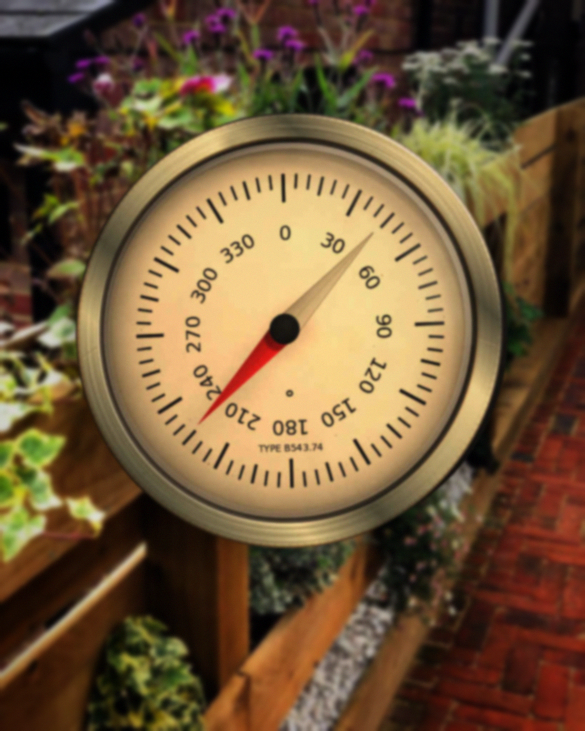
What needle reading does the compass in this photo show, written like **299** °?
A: **225** °
